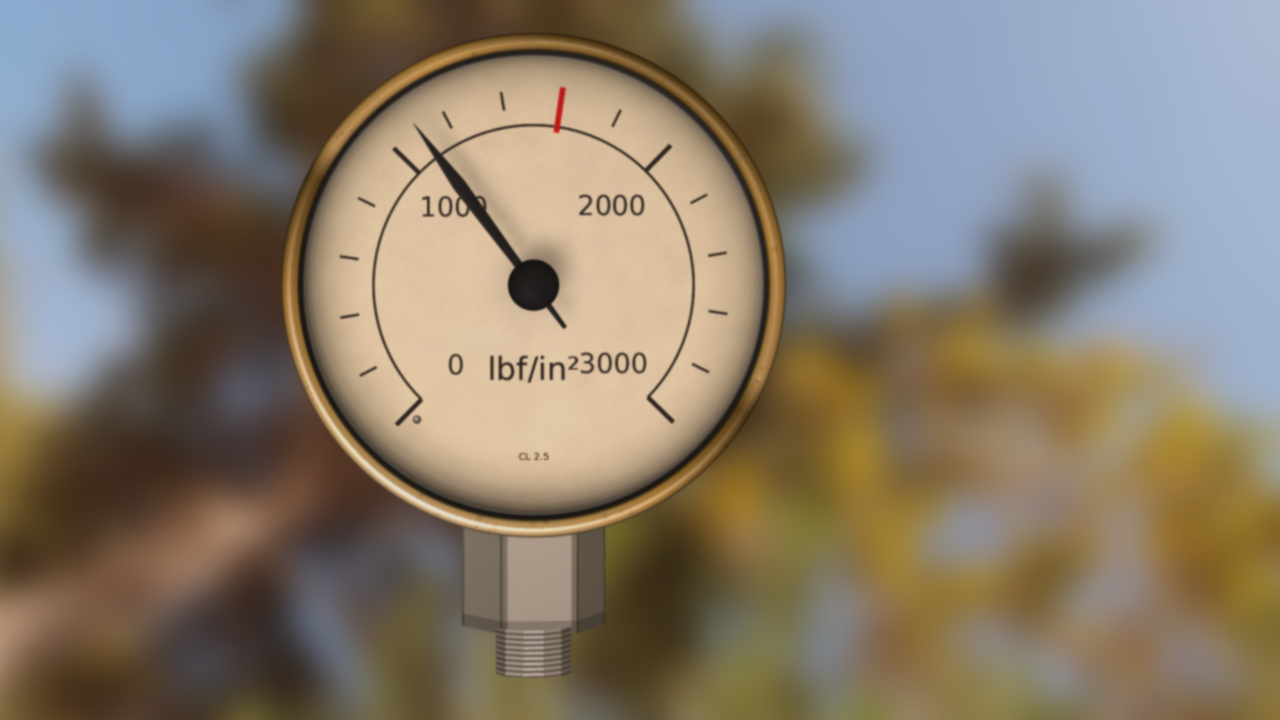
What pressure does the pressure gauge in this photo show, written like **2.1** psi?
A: **1100** psi
